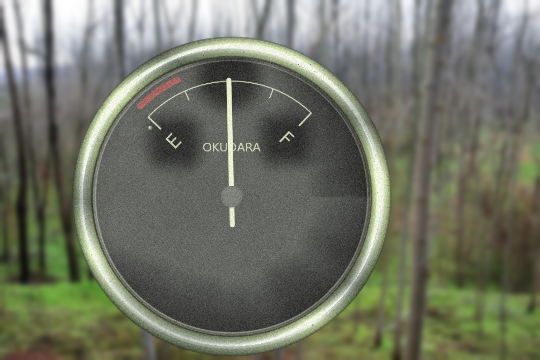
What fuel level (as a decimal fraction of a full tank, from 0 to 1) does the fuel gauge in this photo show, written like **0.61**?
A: **0.5**
